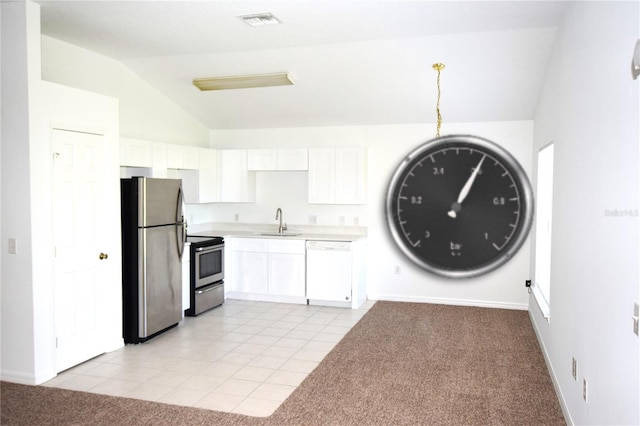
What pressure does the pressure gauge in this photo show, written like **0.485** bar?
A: **0.6** bar
